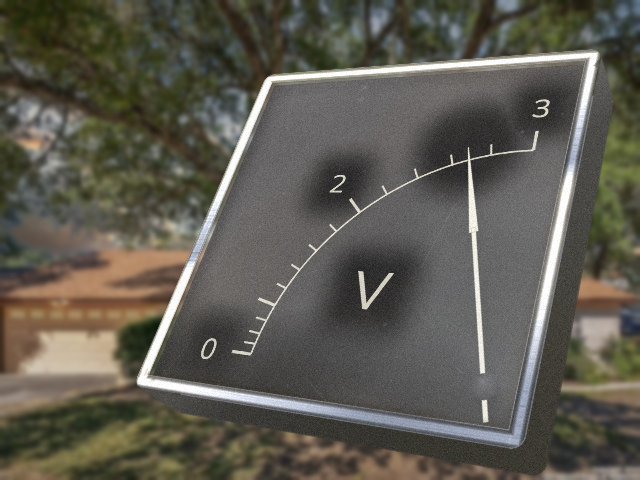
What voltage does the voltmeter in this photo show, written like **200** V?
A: **2.7** V
